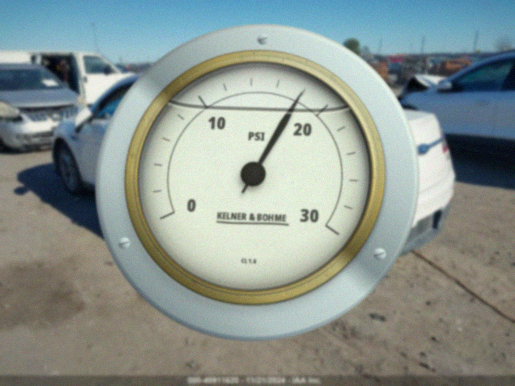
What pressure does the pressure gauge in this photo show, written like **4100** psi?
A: **18** psi
